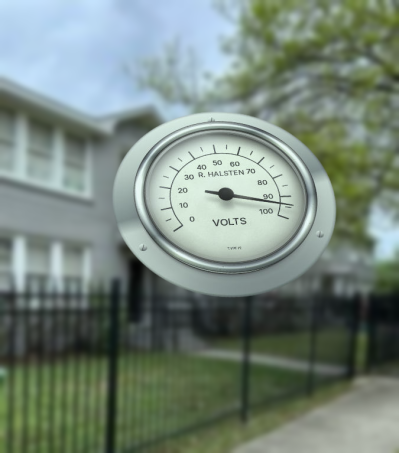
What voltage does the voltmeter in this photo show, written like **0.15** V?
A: **95** V
